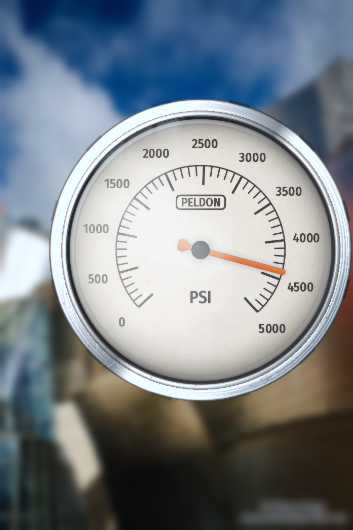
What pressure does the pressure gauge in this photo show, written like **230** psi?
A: **4400** psi
